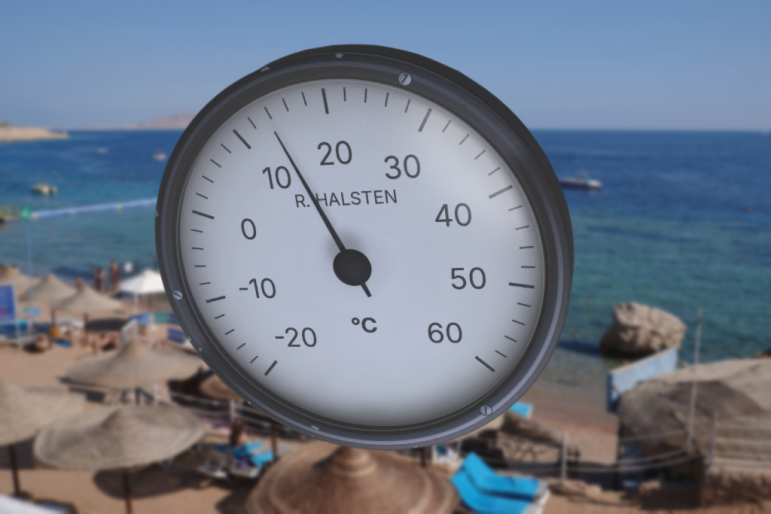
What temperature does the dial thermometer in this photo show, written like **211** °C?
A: **14** °C
